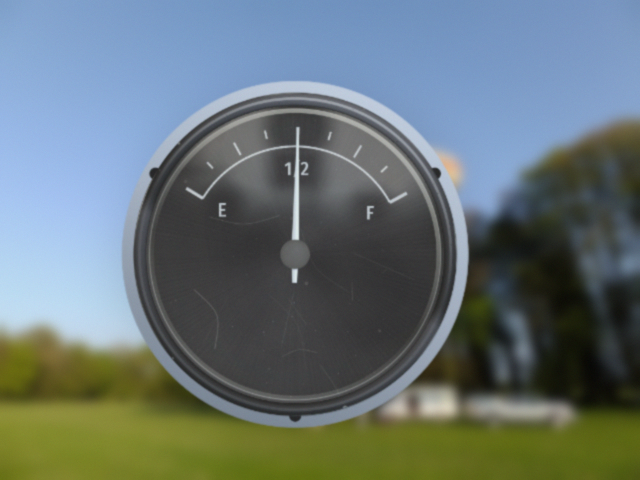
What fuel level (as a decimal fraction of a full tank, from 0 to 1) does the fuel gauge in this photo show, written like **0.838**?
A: **0.5**
